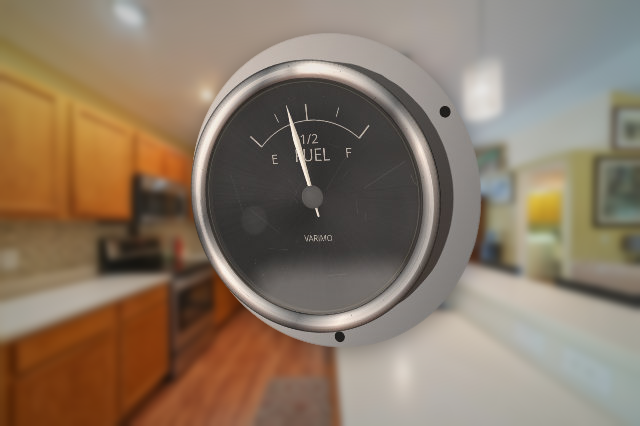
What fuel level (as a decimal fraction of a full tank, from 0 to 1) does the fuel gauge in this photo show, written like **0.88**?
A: **0.375**
